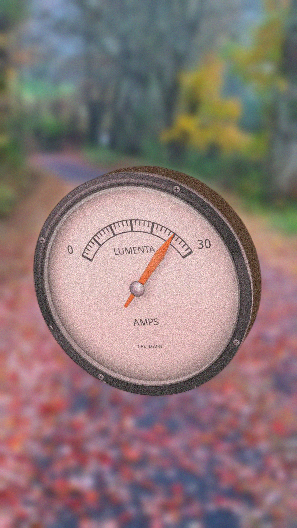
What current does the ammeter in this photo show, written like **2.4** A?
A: **25** A
